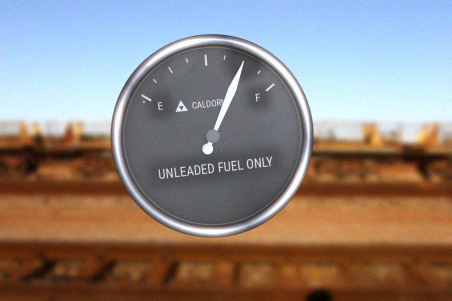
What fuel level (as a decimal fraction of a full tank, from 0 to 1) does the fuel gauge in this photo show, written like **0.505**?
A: **0.75**
